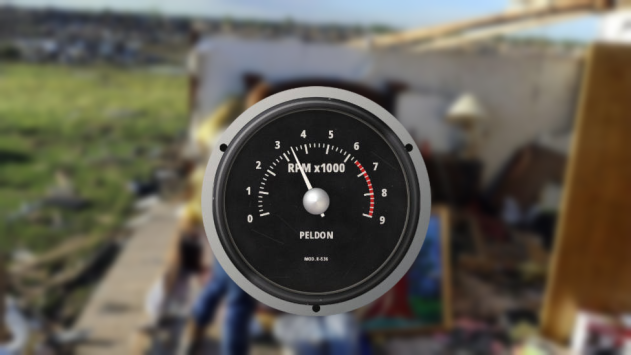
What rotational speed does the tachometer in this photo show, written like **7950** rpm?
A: **3400** rpm
